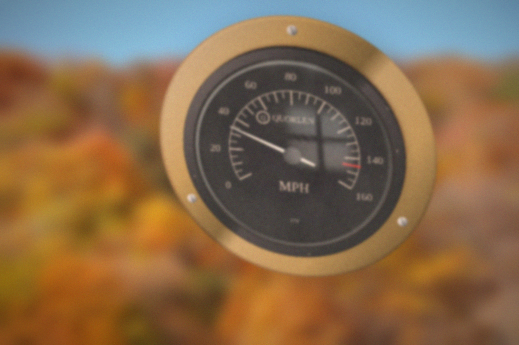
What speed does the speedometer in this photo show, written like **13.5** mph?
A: **35** mph
